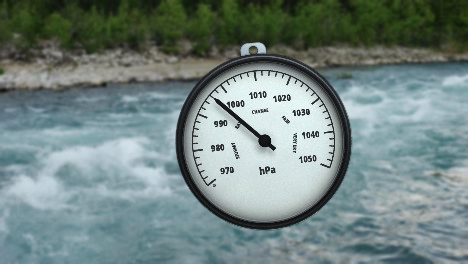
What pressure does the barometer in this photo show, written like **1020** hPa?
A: **996** hPa
